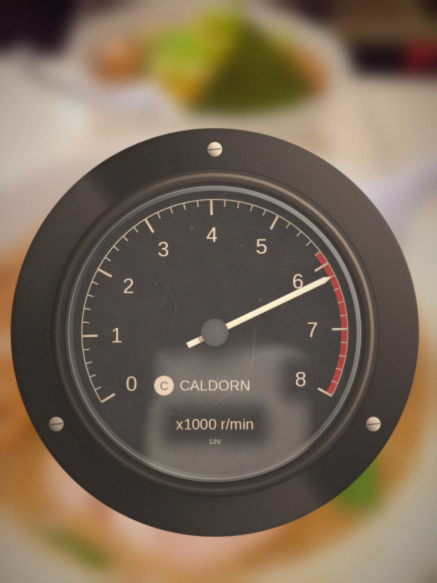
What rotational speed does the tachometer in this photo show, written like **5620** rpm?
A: **6200** rpm
